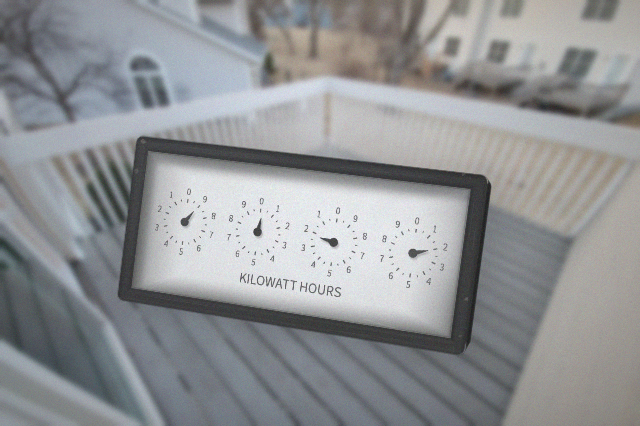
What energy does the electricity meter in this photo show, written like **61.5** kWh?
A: **9022** kWh
